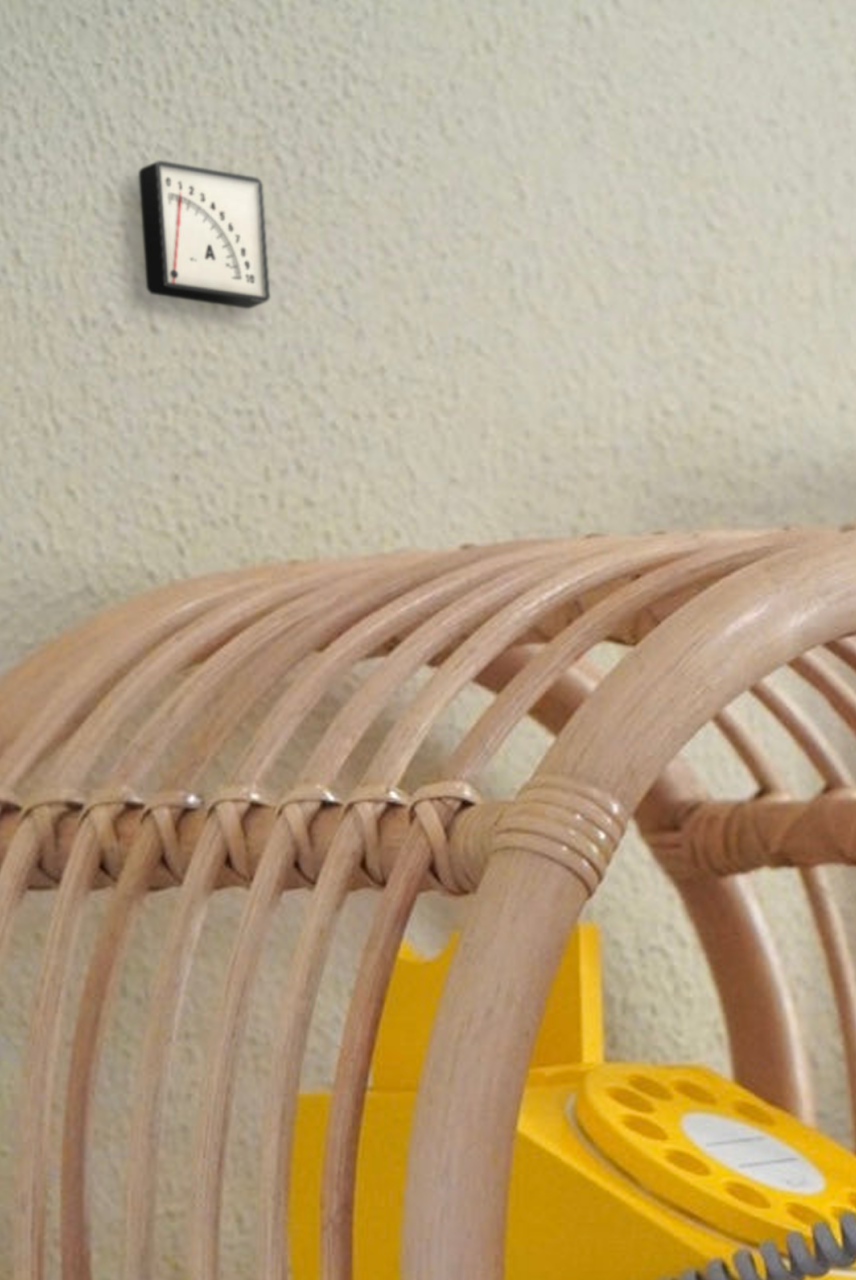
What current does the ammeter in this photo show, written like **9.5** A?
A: **1** A
